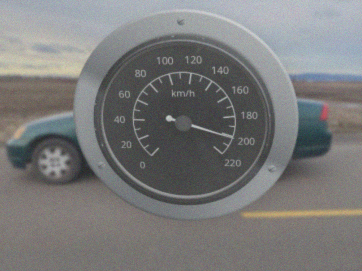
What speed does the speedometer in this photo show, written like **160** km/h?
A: **200** km/h
